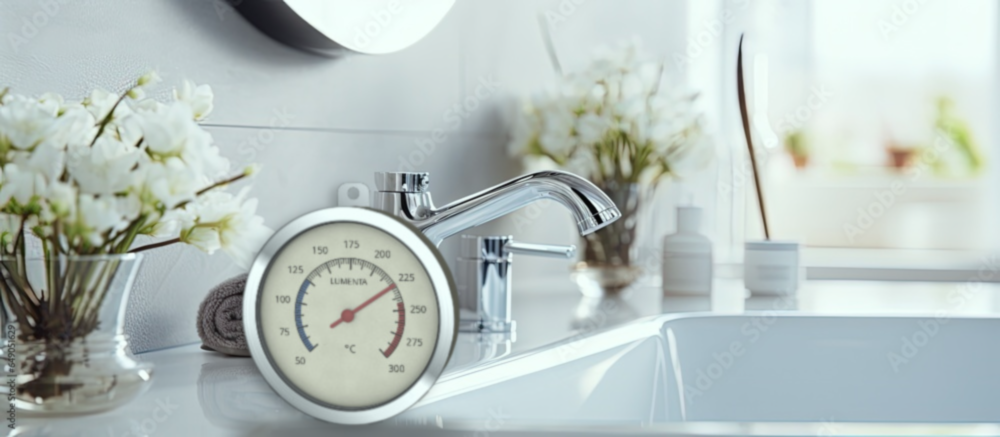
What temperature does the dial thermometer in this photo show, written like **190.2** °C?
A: **225** °C
